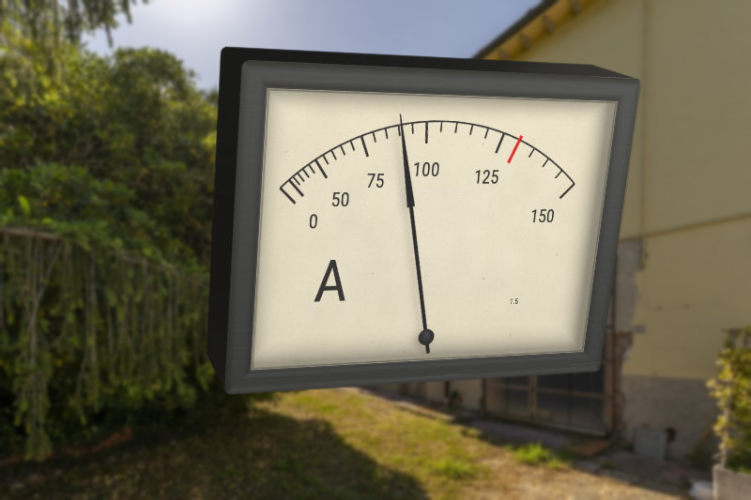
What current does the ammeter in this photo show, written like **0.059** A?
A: **90** A
